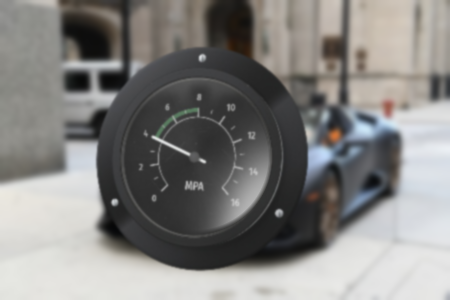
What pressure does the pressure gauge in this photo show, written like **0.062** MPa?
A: **4** MPa
